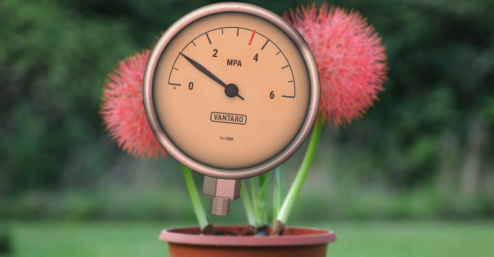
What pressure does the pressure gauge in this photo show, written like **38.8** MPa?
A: **1** MPa
